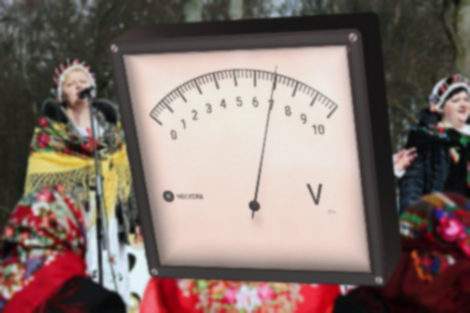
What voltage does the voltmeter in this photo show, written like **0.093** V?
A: **7** V
